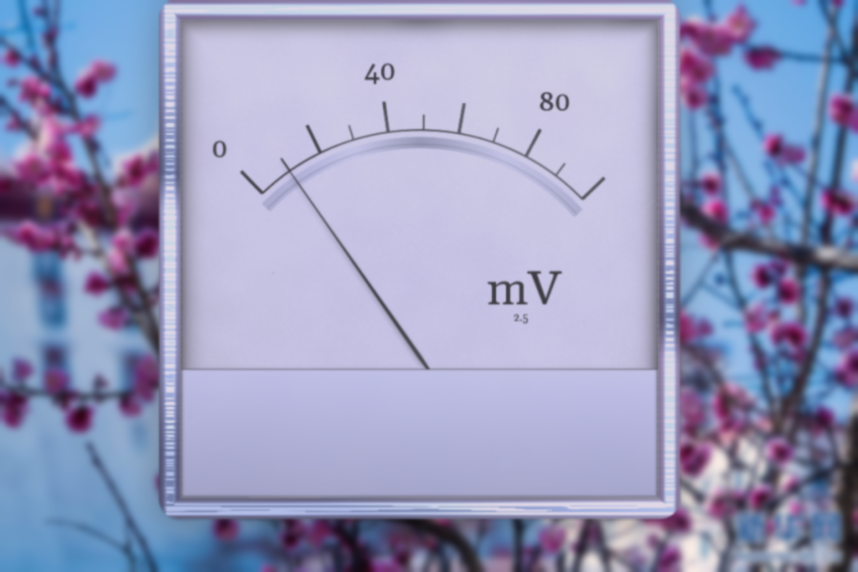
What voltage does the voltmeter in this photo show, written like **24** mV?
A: **10** mV
